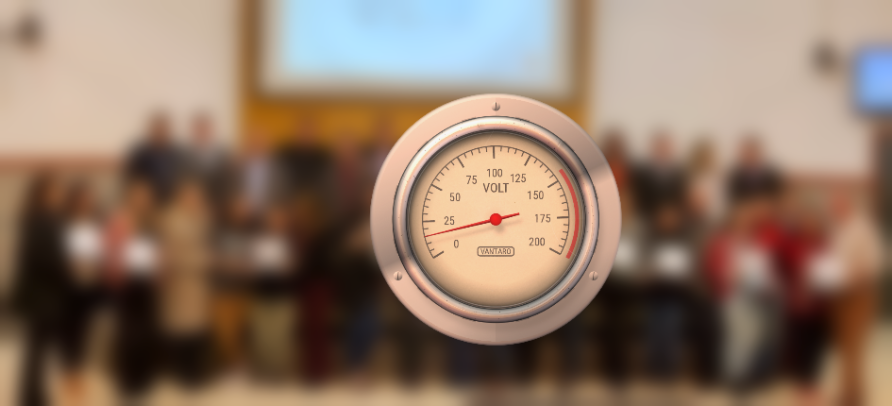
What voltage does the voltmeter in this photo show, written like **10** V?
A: **15** V
